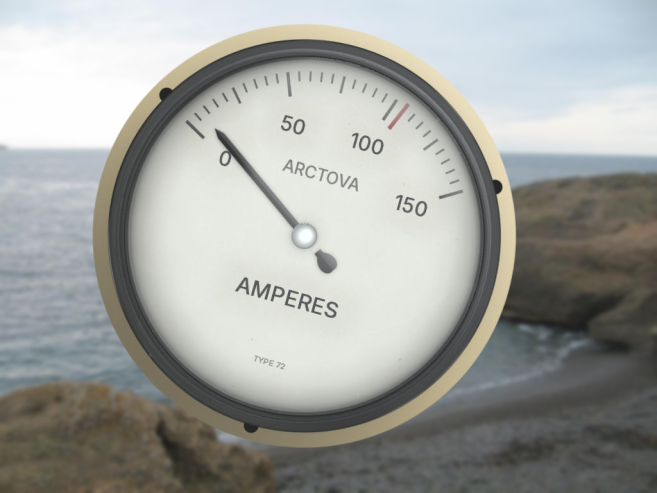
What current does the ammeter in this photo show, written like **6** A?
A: **7.5** A
